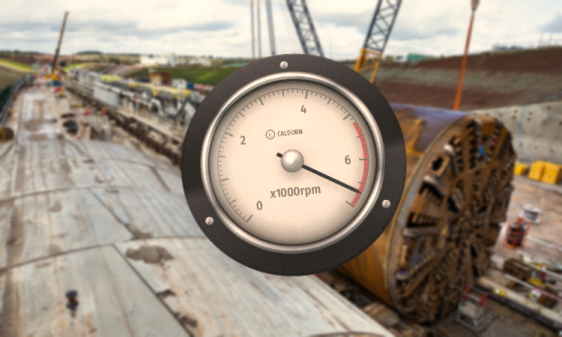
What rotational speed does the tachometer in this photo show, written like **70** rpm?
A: **6700** rpm
